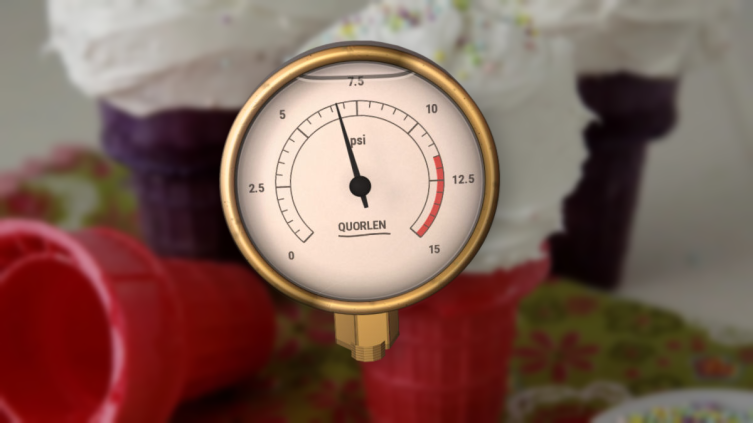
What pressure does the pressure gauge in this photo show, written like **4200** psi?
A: **6.75** psi
